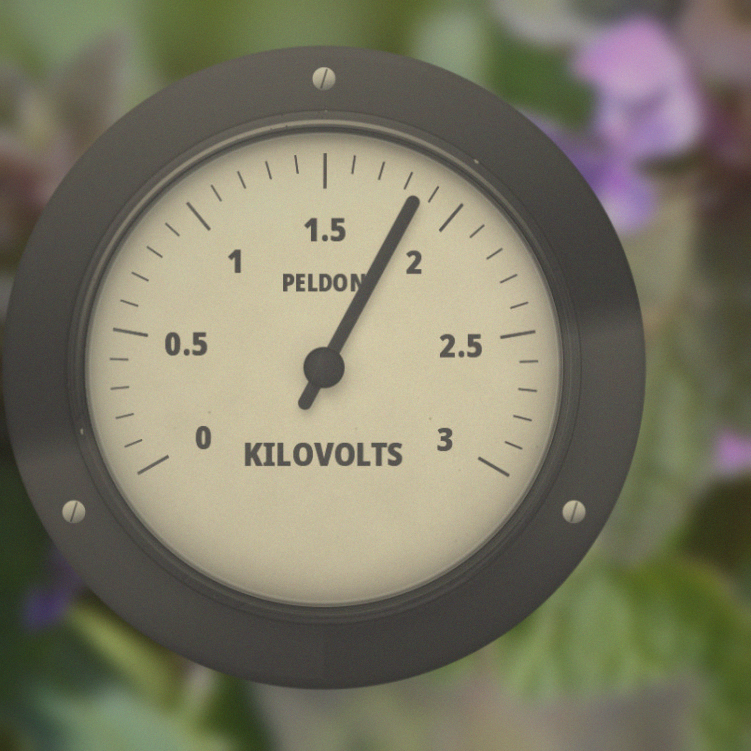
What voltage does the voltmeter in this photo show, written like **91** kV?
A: **1.85** kV
